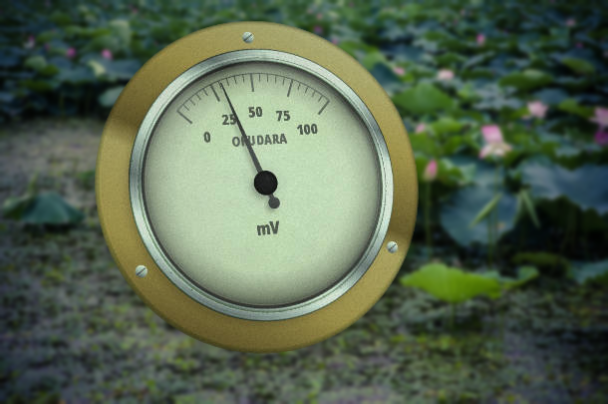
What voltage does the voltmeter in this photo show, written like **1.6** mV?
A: **30** mV
